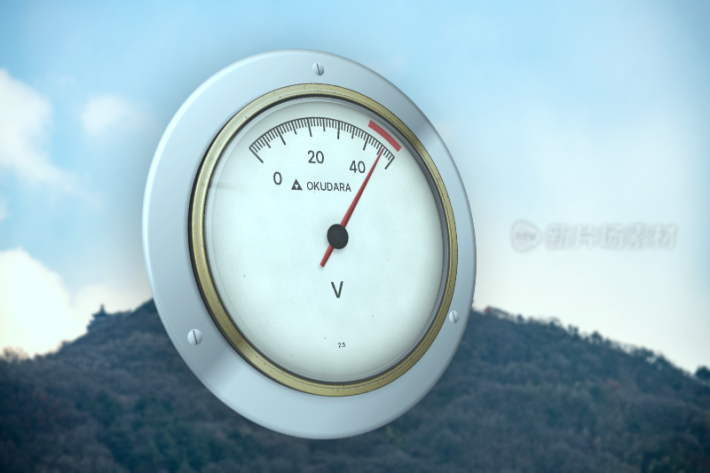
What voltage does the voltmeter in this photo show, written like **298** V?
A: **45** V
